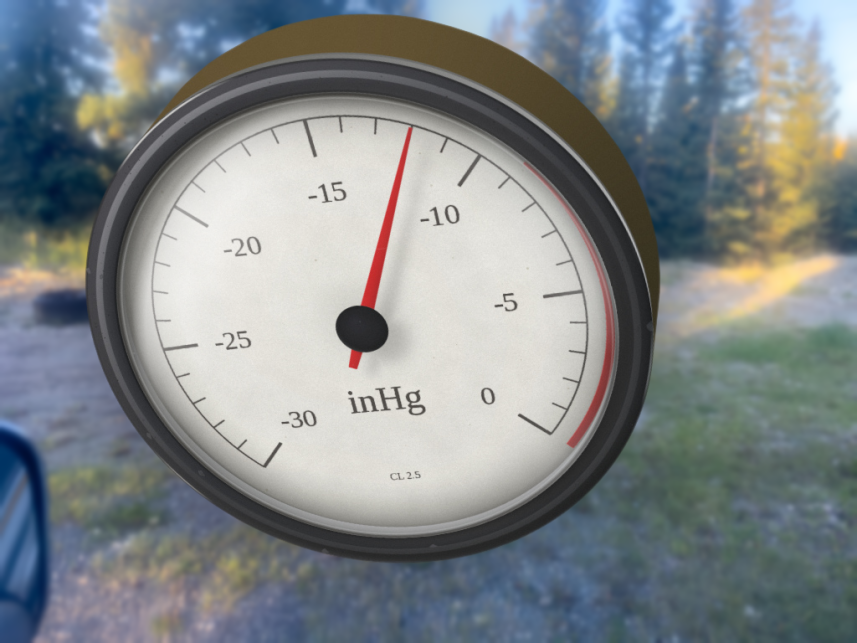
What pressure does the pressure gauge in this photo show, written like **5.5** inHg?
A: **-12** inHg
